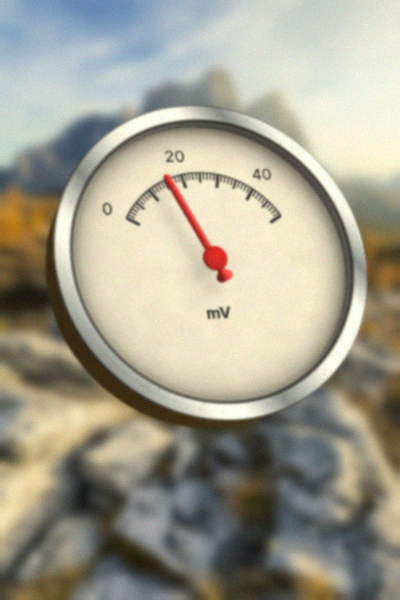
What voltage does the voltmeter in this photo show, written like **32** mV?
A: **15** mV
